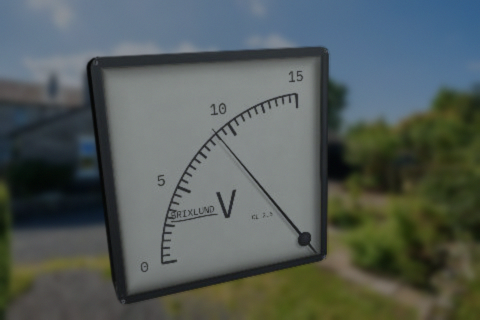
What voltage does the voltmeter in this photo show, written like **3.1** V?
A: **9** V
